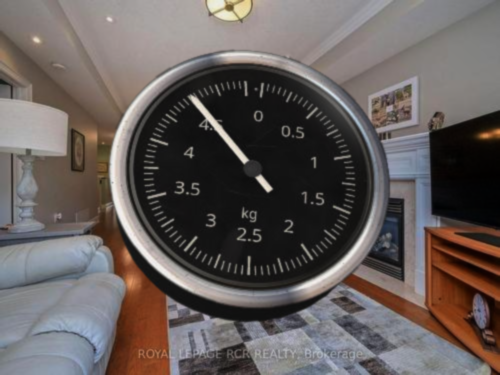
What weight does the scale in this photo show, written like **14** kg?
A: **4.5** kg
